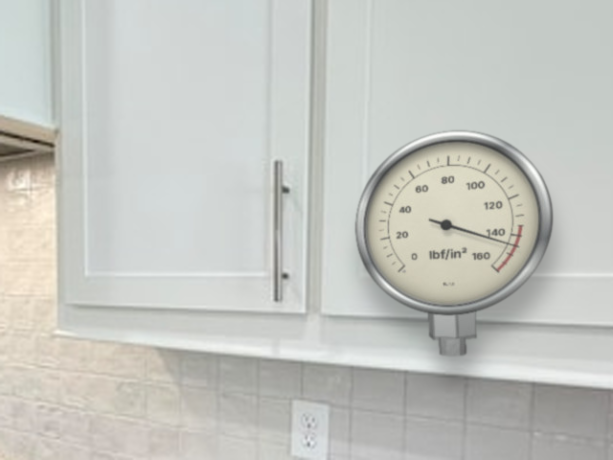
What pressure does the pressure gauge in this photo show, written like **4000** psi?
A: **145** psi
